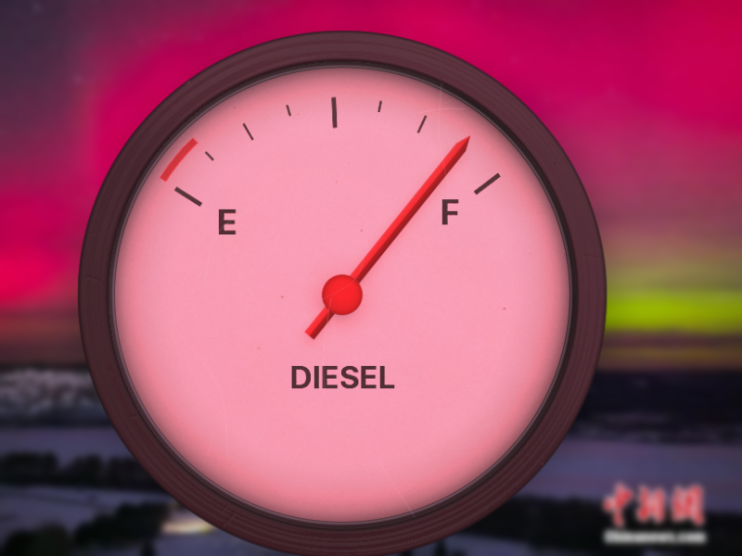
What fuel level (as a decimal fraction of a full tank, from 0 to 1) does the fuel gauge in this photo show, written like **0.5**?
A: **0.875**
